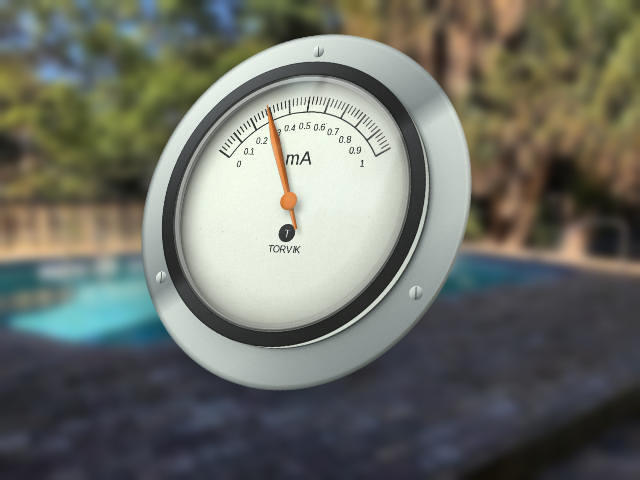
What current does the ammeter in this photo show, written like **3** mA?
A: **0.3** mA
